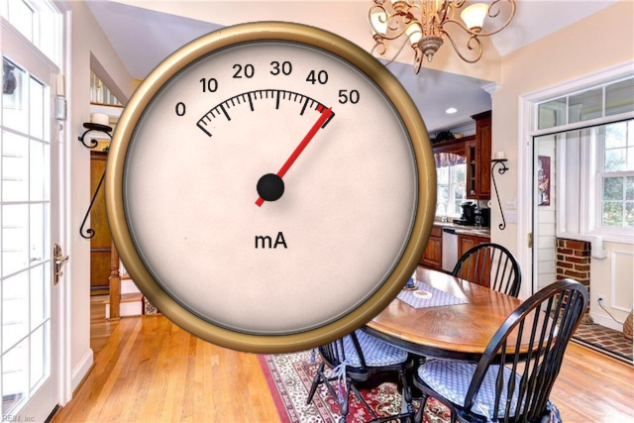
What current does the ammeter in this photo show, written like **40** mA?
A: **48** mA
